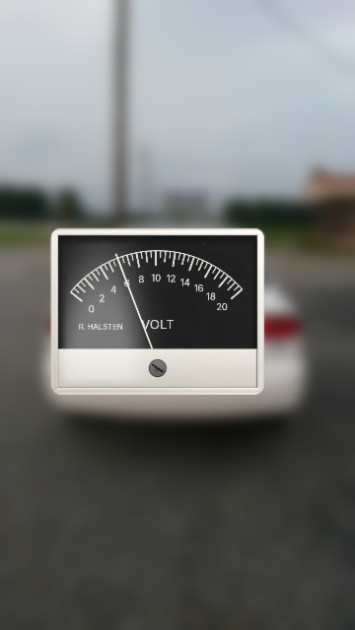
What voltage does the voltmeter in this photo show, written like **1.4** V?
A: **6** V
